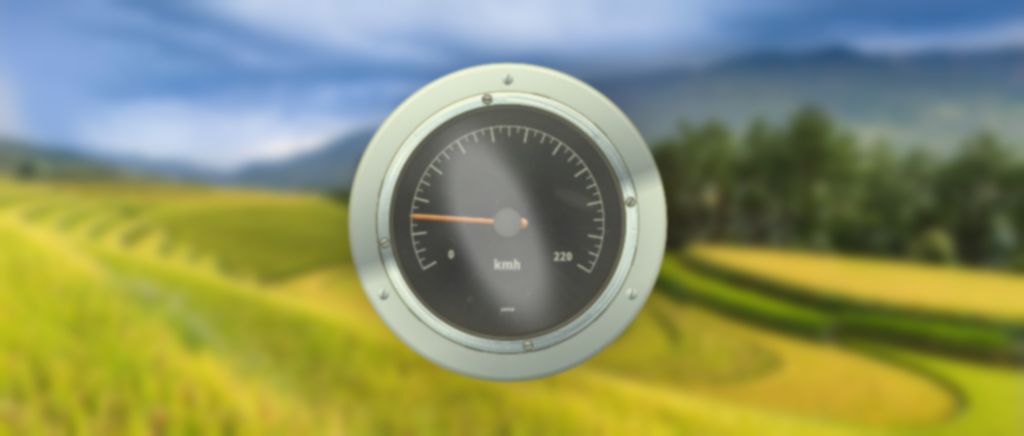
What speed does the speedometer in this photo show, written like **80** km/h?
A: **30** km/h
